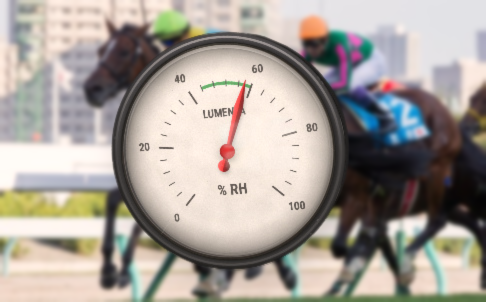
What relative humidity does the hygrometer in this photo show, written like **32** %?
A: **58** %
